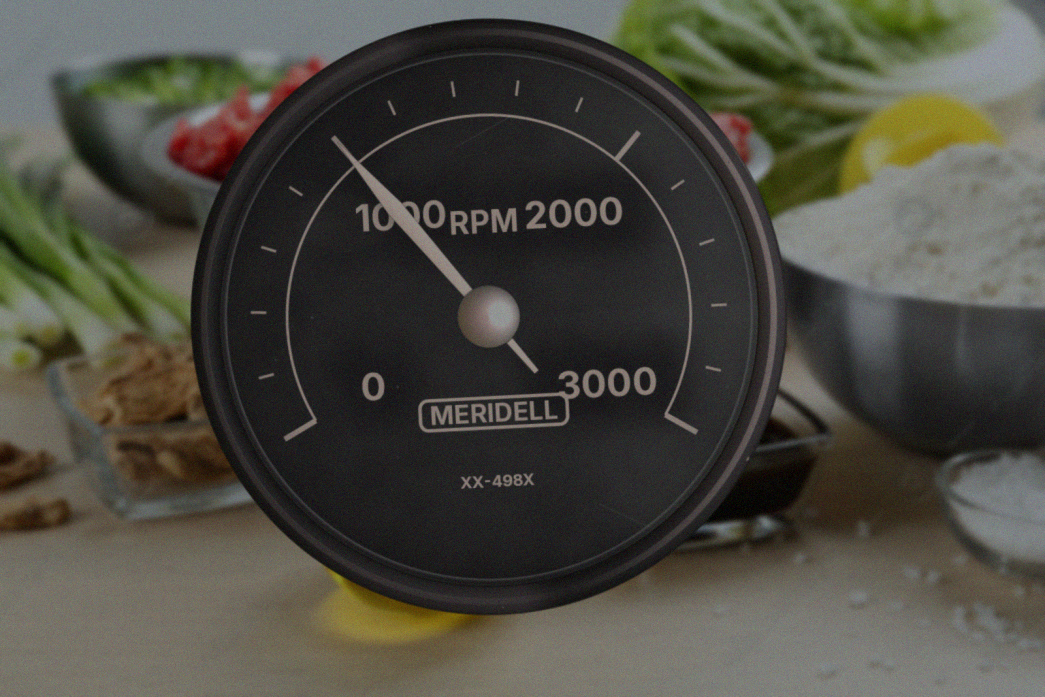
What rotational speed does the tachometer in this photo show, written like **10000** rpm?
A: **1000** rpm
